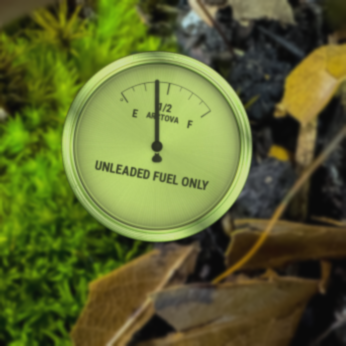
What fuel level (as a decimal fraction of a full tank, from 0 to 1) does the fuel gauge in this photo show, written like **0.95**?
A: **0.375**
